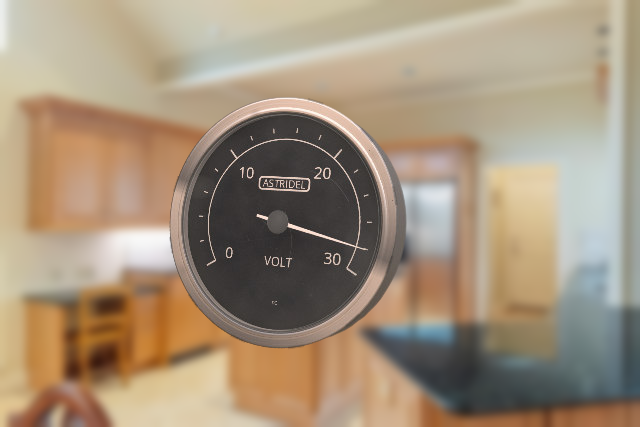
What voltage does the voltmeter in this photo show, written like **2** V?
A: **28** V
